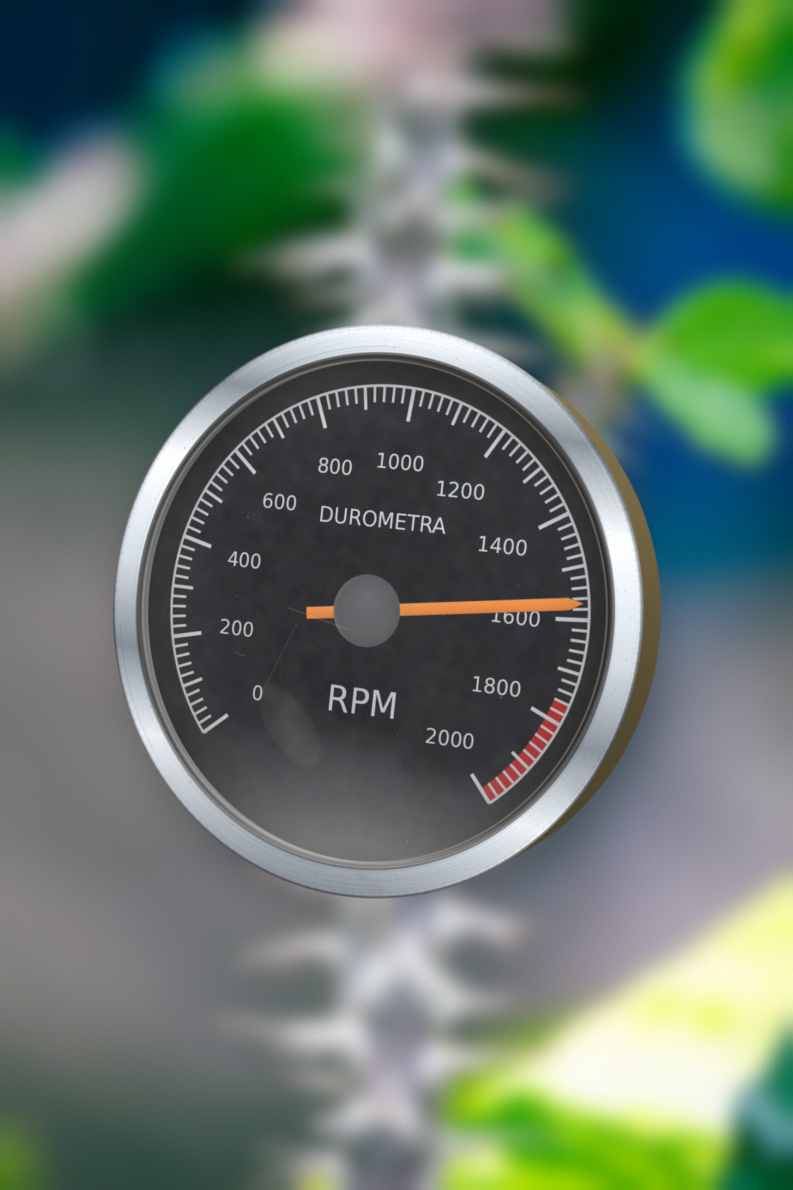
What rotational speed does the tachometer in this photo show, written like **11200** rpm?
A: **1570** rpm
